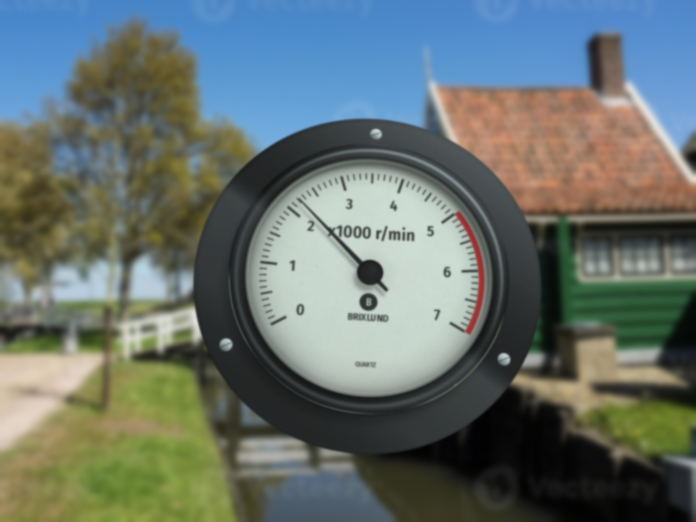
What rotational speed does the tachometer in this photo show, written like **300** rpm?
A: **2200** rpm
